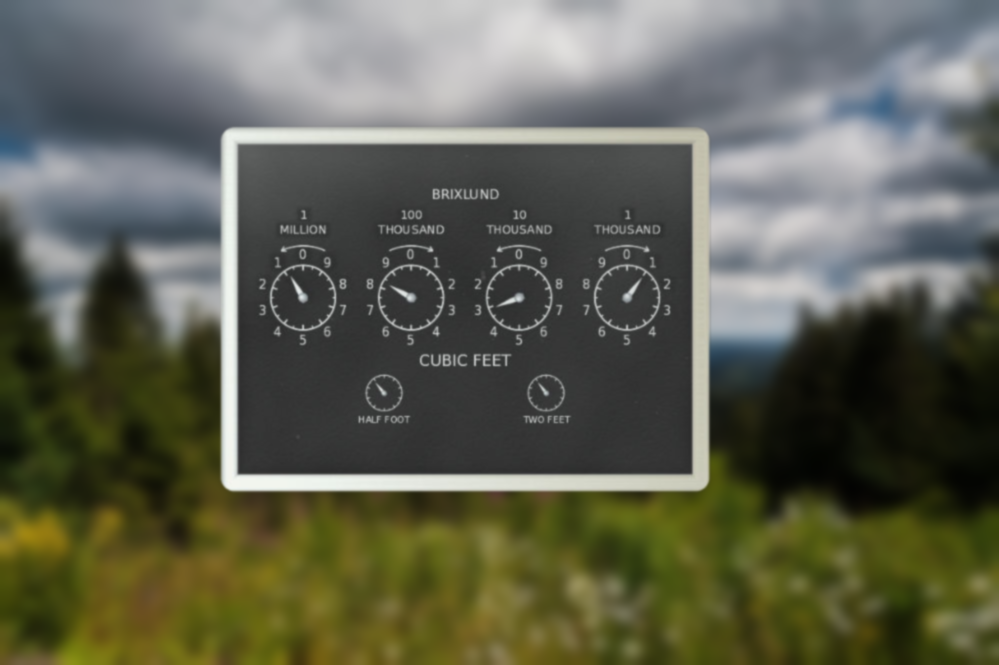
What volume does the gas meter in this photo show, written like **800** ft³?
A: **83100** ft³
